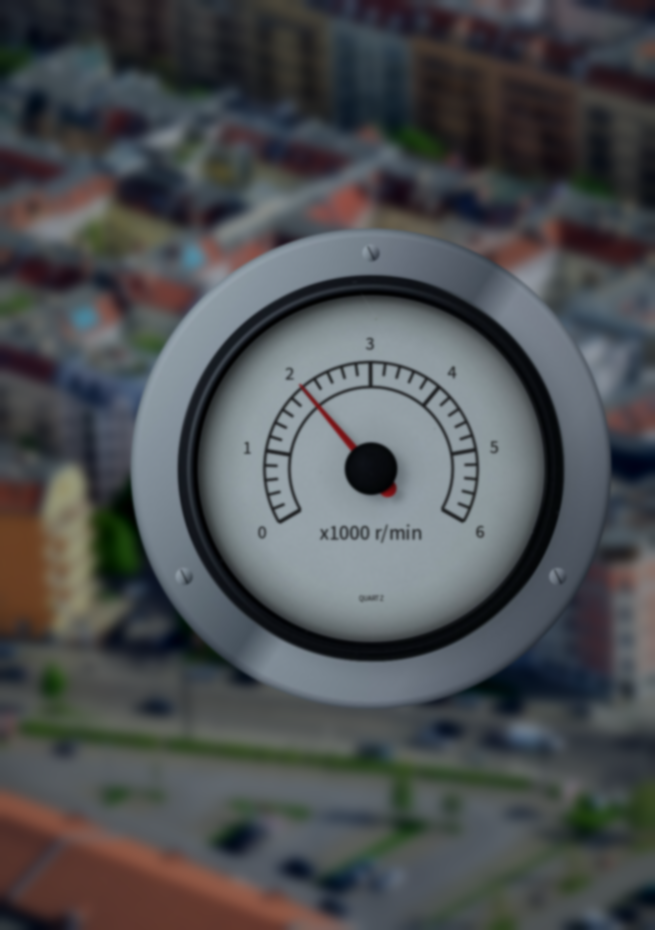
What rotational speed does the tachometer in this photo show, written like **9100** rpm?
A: **2000** rpm
